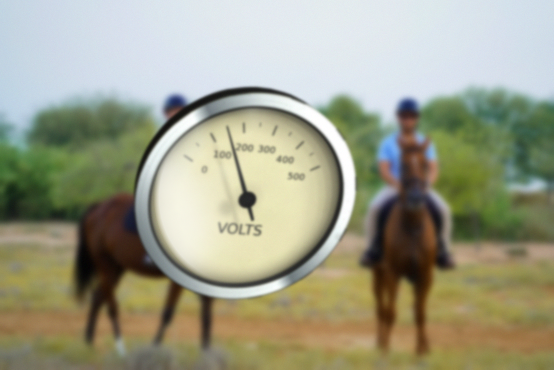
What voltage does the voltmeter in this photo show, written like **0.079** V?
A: **150** V
